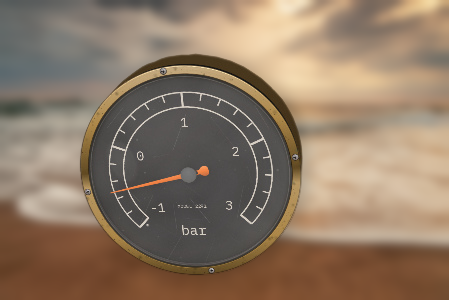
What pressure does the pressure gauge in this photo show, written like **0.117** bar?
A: **-0.5** bar
